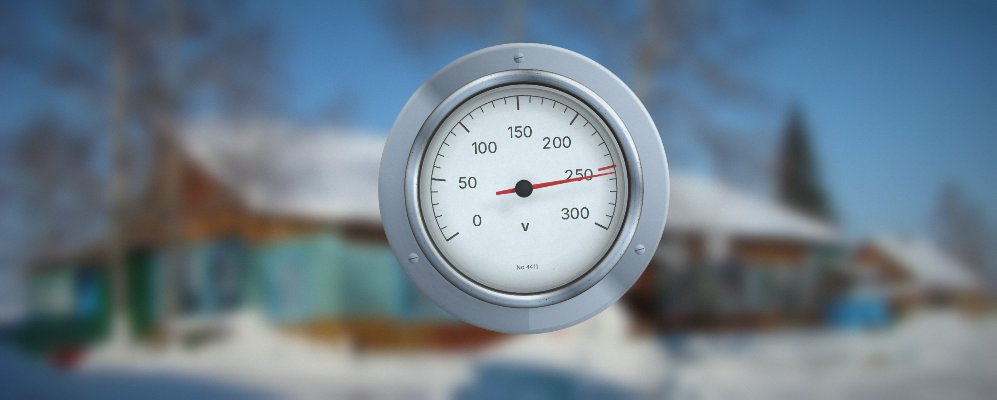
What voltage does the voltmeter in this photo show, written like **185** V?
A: **255** V
